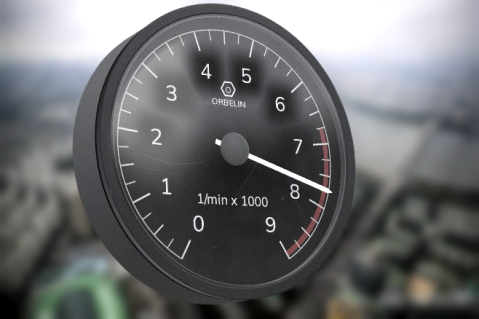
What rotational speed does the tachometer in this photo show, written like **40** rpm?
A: **7750** rpm
